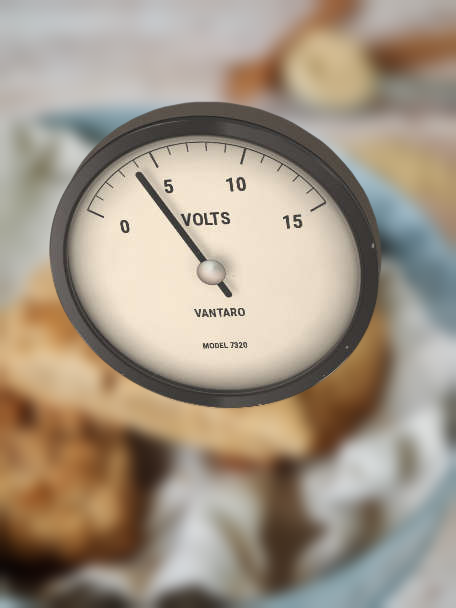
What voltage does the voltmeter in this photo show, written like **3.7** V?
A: **4** V
